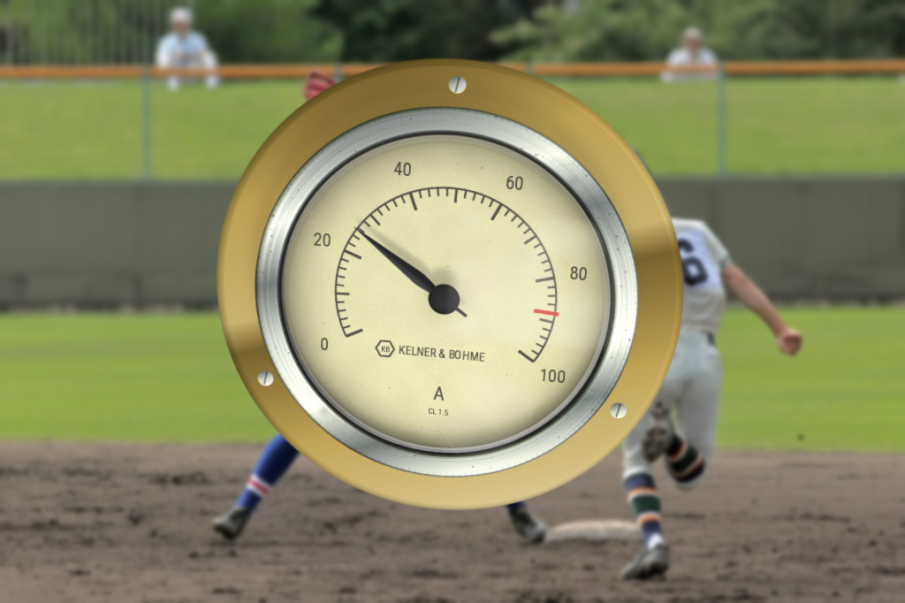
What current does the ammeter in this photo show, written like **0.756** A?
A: **26** A
